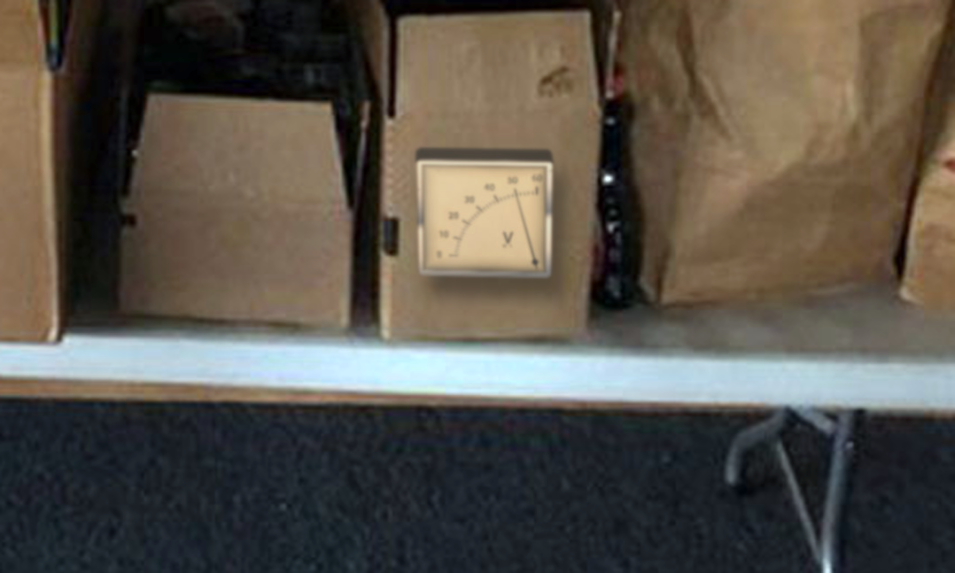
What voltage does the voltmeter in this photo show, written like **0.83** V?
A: **50** V
